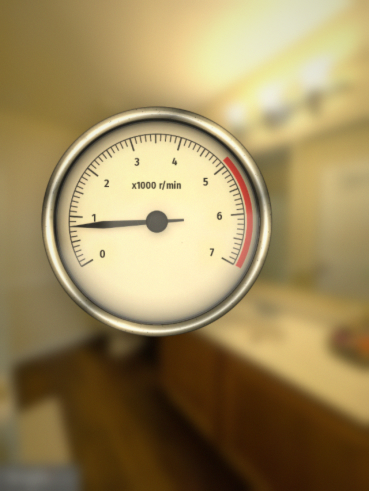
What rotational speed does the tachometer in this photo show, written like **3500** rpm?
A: **800** rpm
